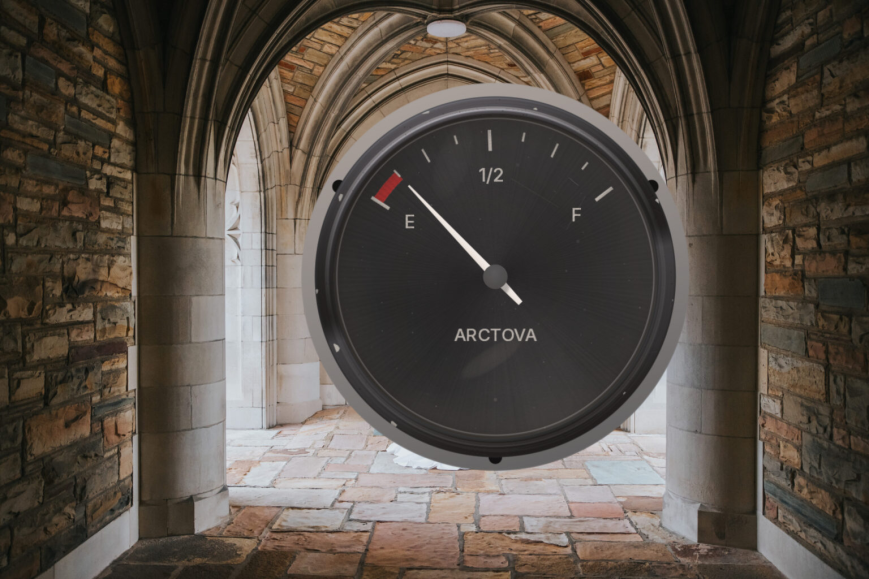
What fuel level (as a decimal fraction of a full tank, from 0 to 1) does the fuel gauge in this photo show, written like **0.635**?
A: **0.125**
